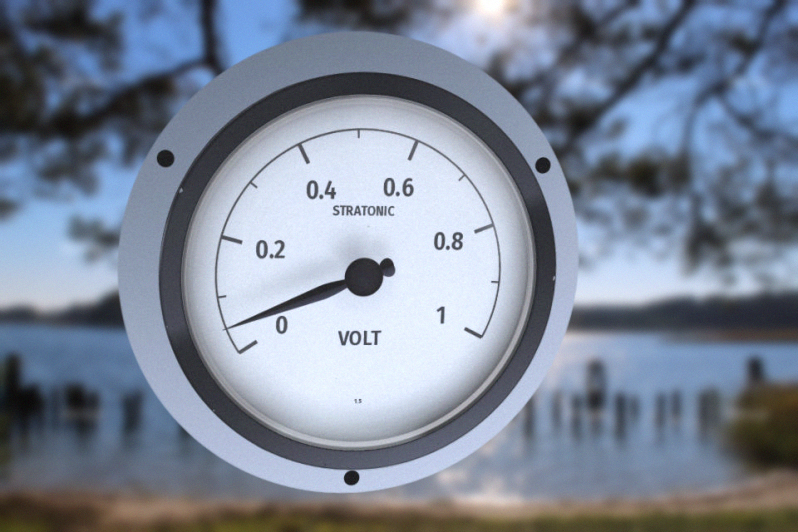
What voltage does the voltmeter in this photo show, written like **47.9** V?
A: **0.05** V
